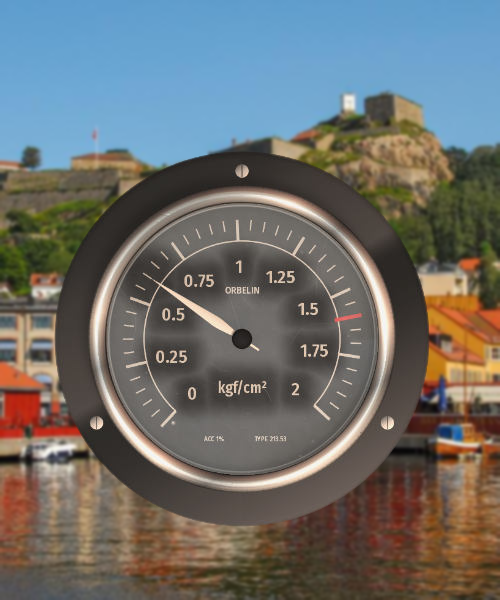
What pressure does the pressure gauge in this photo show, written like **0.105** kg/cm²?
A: **0.6** kg/cm²
